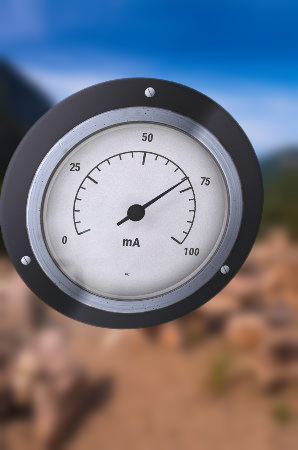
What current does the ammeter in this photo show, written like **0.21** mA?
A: **70** mA
